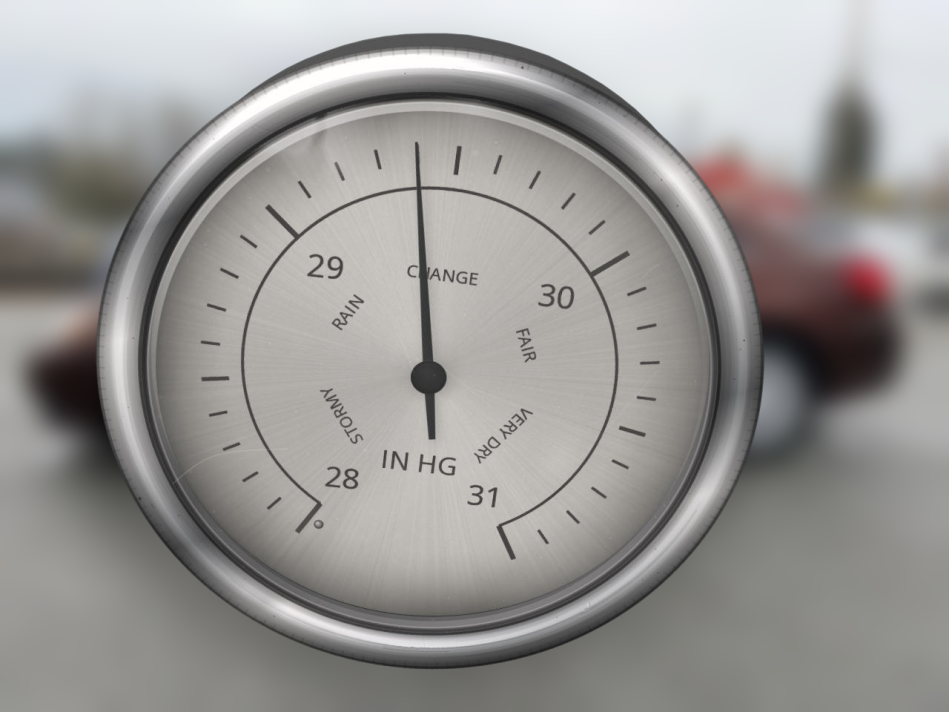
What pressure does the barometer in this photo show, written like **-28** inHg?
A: **29.4** inHg
